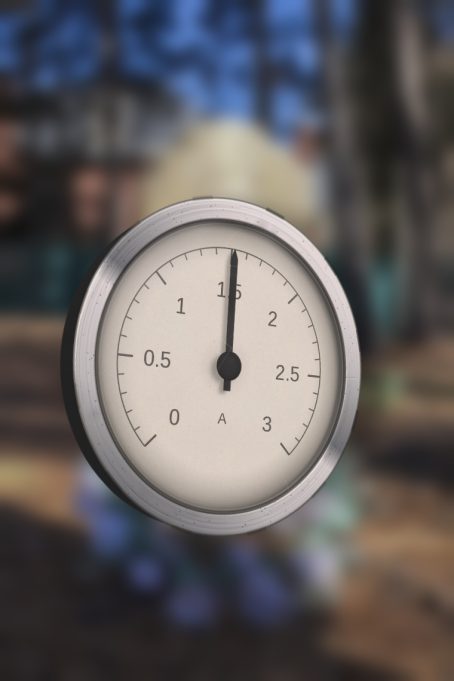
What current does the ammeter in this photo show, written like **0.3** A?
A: **1.5** A
